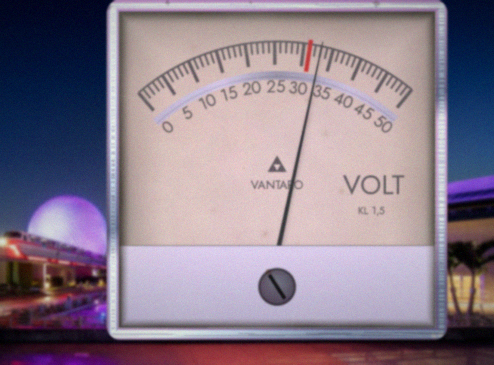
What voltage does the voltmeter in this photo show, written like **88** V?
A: **33** V
